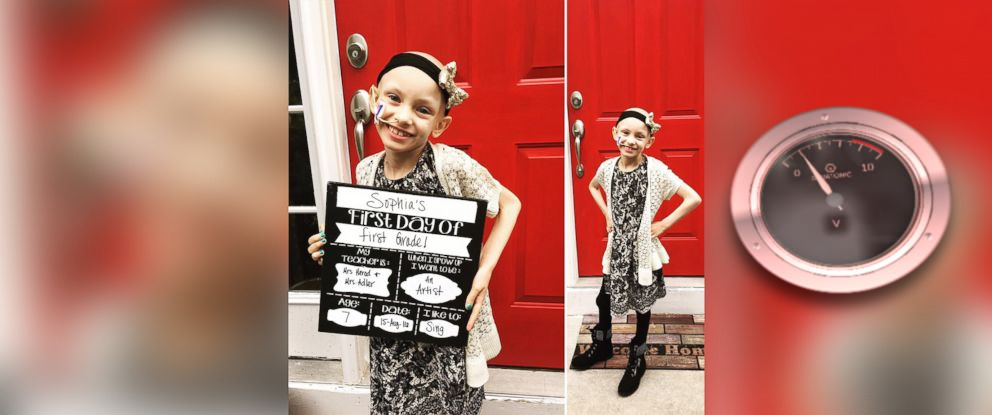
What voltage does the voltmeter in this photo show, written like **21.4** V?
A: **2** V
